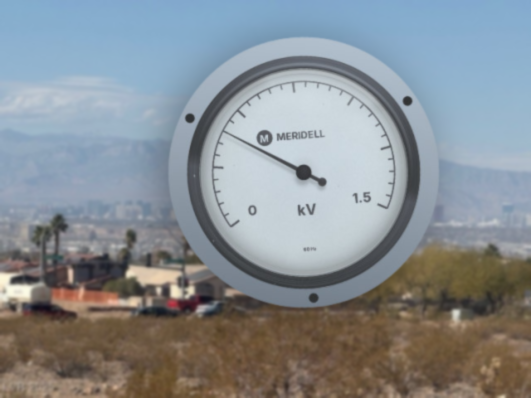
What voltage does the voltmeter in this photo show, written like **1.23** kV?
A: **0.4** kV
